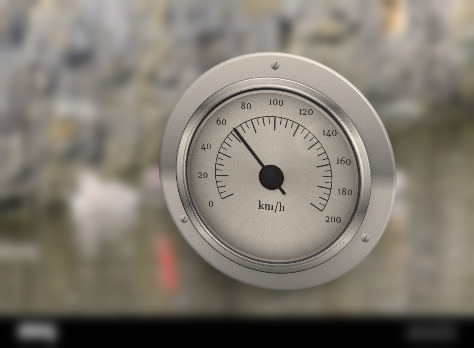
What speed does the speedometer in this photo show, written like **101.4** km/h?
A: **65** km/h
